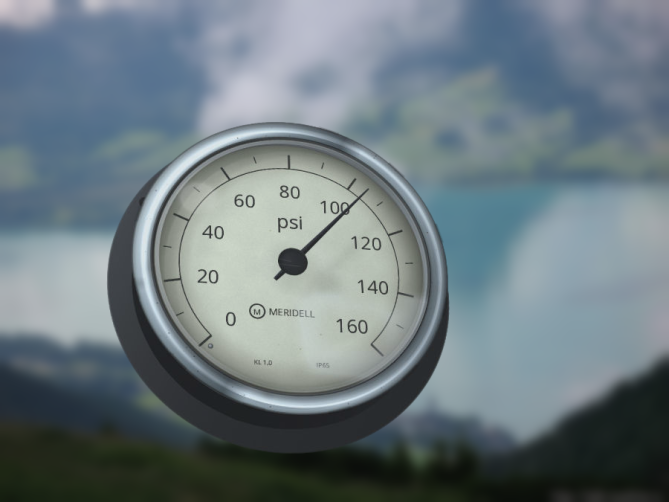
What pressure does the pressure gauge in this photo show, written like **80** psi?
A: **105** psi
